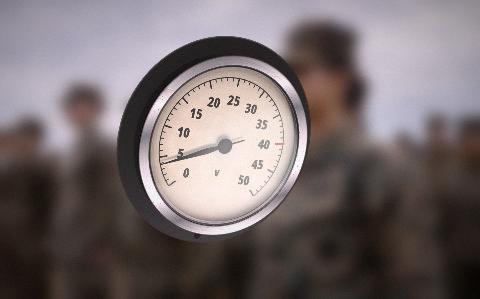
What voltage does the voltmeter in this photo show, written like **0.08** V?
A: **4** V
